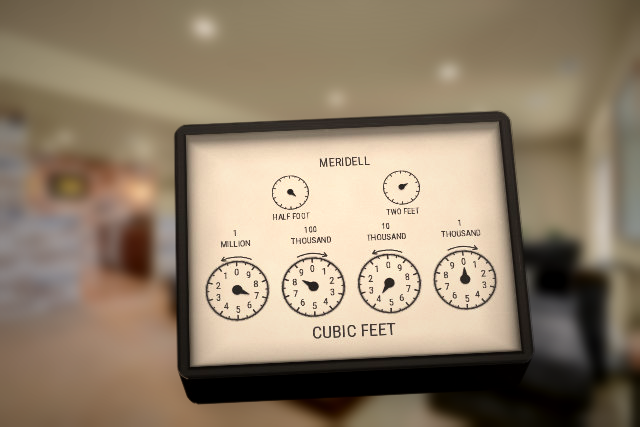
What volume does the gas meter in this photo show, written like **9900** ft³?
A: **684000** ft³
